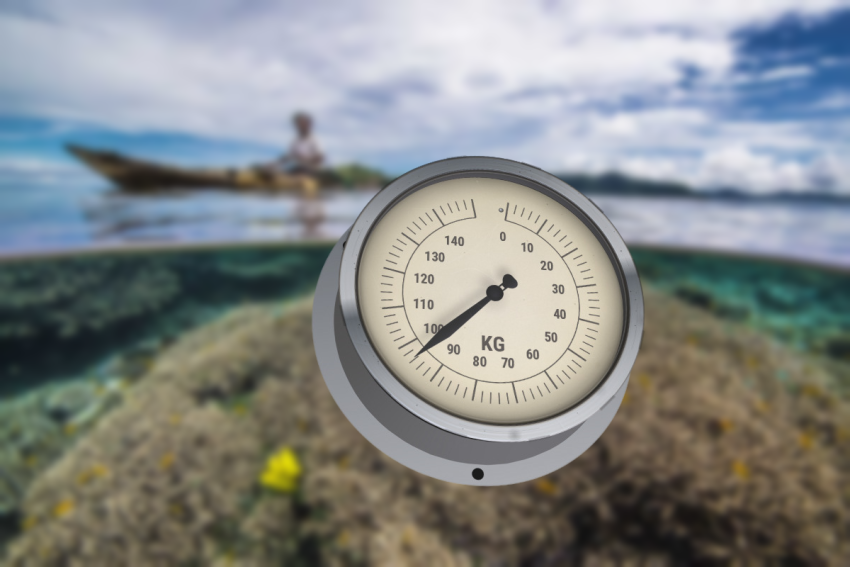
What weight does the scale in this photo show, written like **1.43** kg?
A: **96** kg
